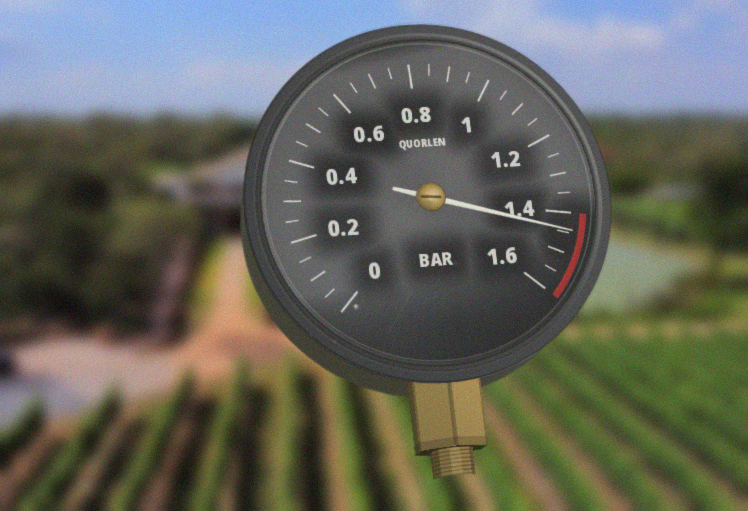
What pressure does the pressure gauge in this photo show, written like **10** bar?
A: **1.45** bar
